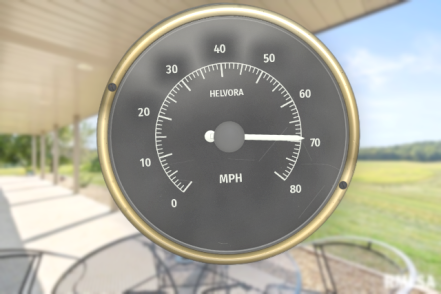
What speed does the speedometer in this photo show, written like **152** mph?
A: **69** mph
